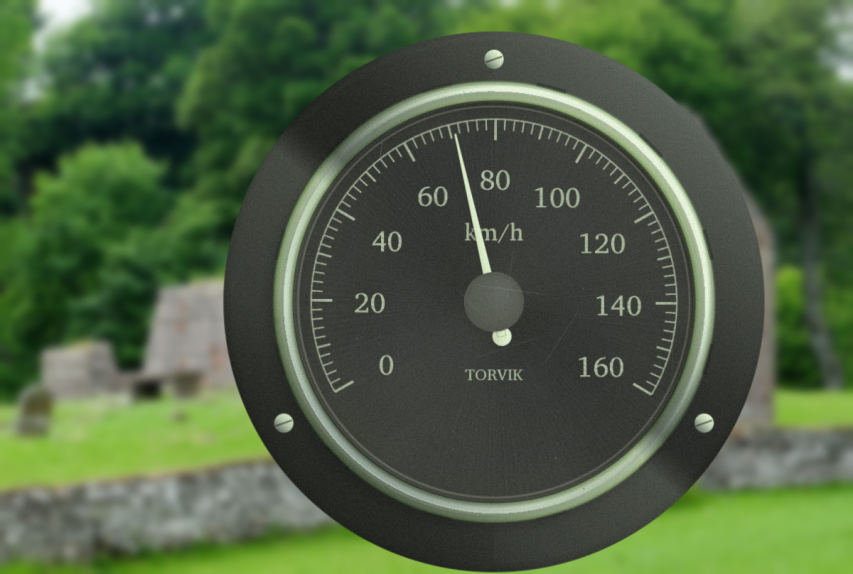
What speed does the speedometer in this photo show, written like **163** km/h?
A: **71** km/h
